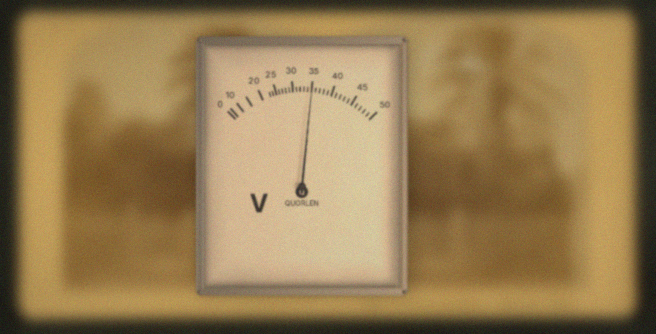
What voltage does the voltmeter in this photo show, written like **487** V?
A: **35** V
